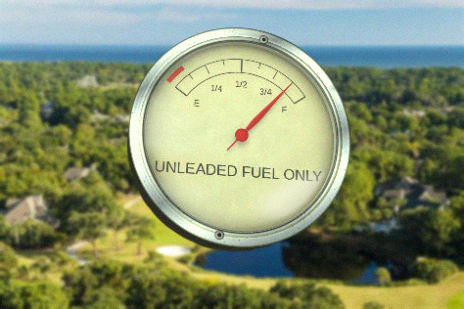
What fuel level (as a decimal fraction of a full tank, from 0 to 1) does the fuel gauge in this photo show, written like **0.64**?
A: **0.875**
